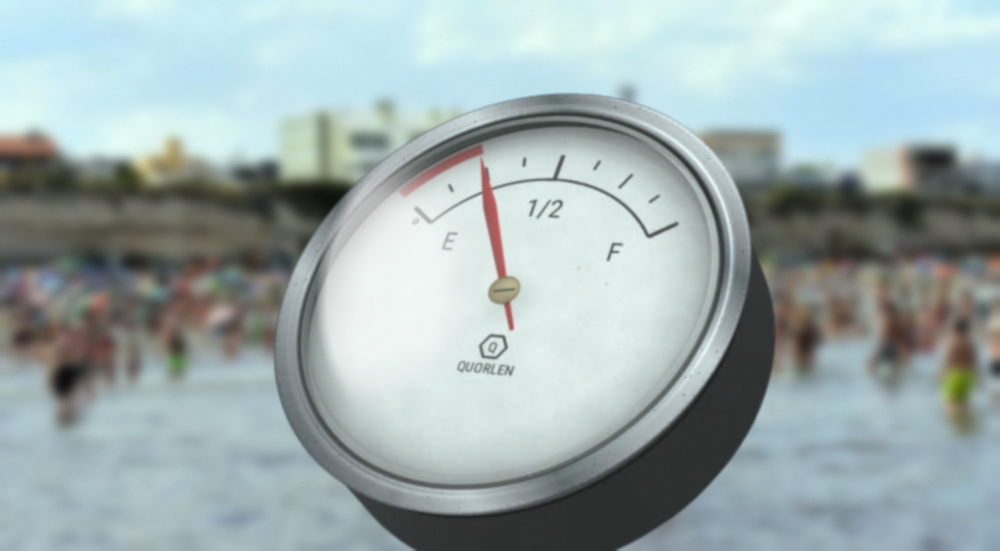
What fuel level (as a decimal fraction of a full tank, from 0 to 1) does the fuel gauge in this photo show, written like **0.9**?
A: **0.25**
